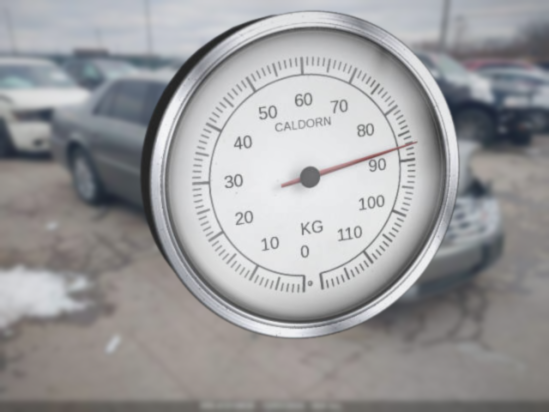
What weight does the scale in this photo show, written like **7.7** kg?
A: **87** kg
